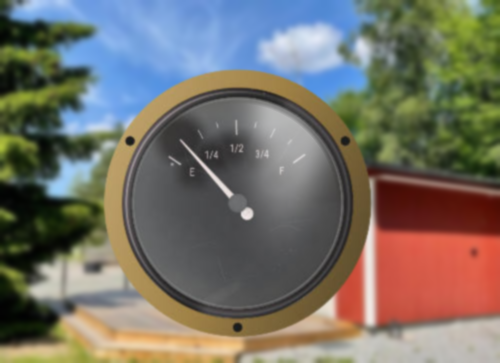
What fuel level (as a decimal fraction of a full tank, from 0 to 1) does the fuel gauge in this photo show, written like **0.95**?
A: **0.125**
